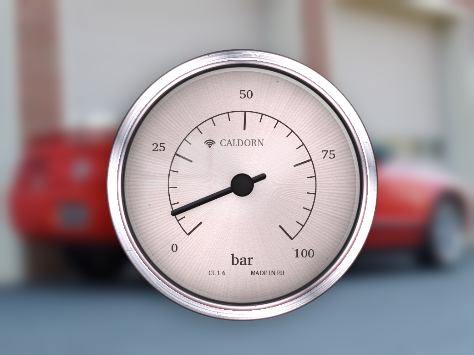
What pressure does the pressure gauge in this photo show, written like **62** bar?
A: **7.5** bar
